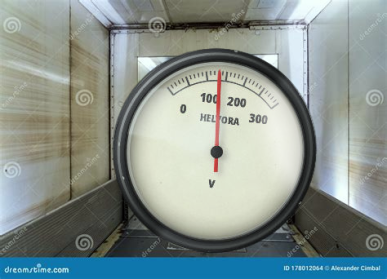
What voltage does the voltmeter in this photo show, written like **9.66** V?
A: **130** V
